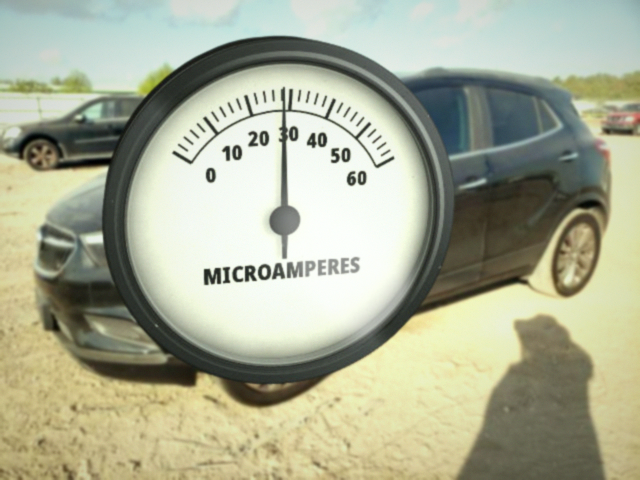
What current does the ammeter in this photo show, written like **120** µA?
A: **28** µA
